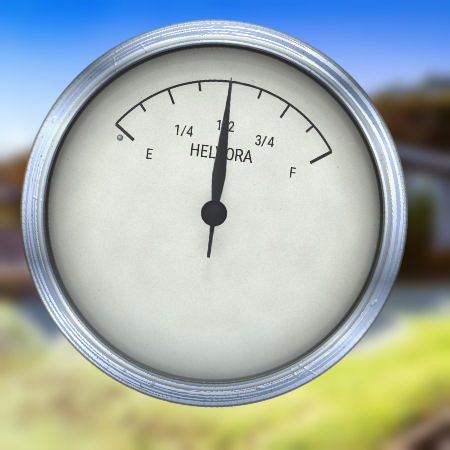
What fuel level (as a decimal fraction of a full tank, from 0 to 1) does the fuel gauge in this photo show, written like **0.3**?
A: **0.5**
